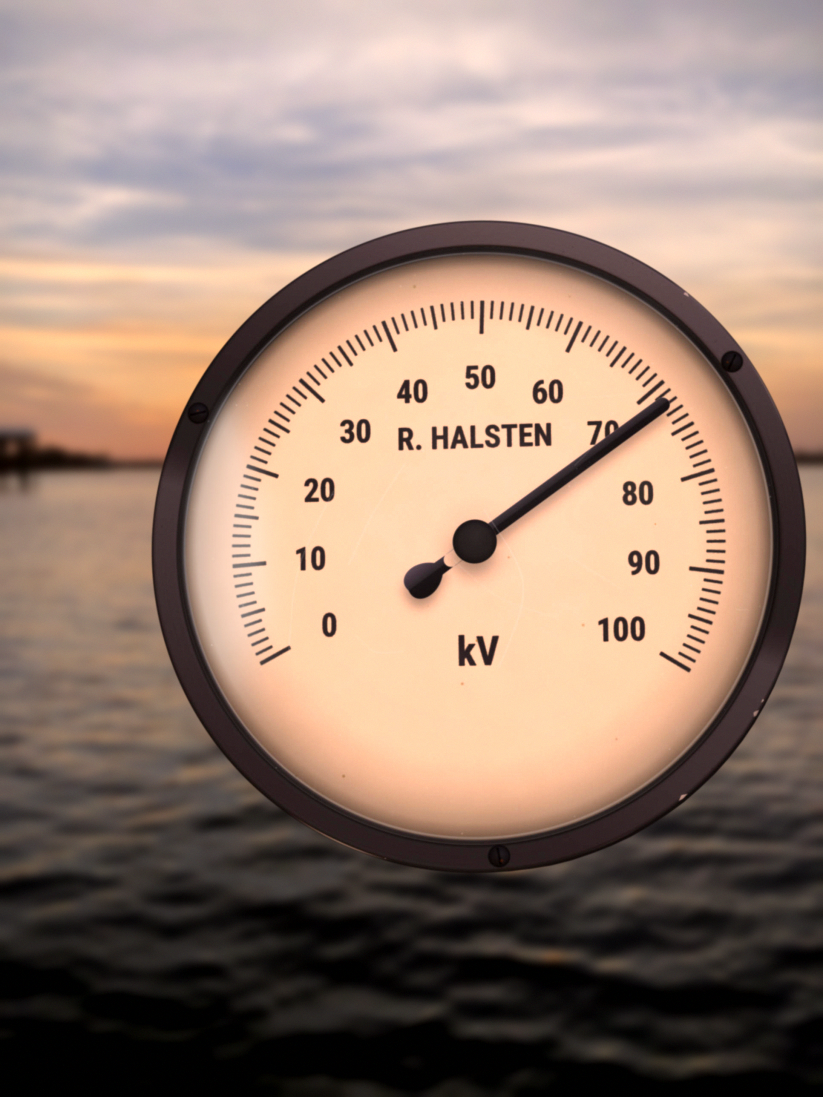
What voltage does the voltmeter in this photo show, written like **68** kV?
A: **72** kV
